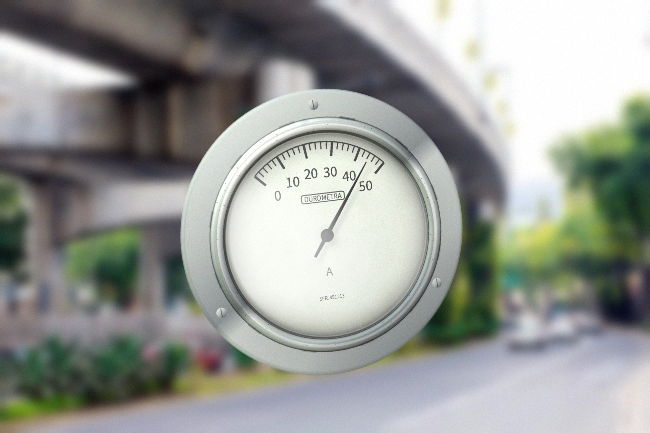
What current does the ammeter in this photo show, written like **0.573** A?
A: **44** A
